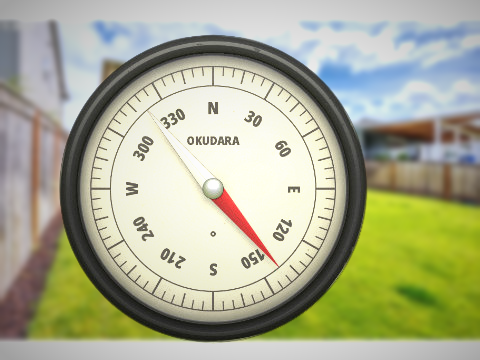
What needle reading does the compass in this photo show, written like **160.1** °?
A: **140** °
